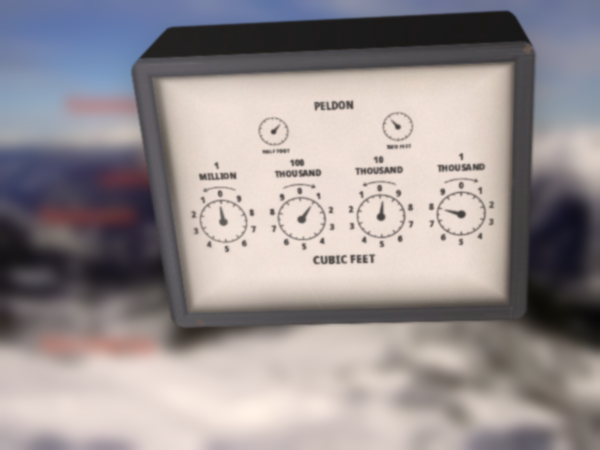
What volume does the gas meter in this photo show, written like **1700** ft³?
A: **9800** ft³
